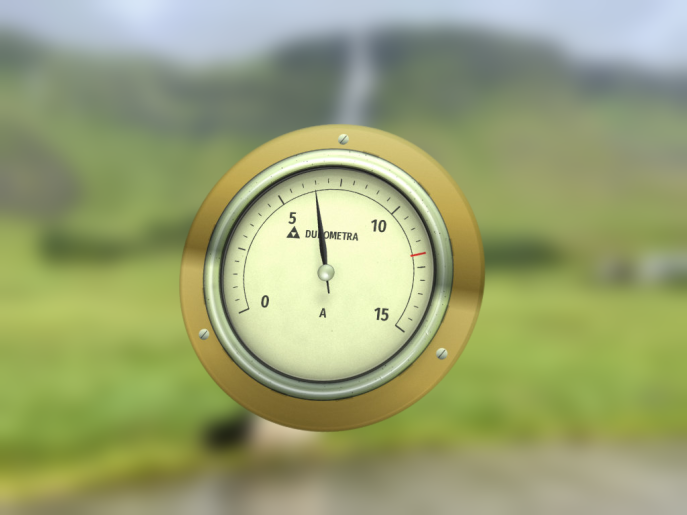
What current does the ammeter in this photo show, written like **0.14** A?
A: **6.5** A
